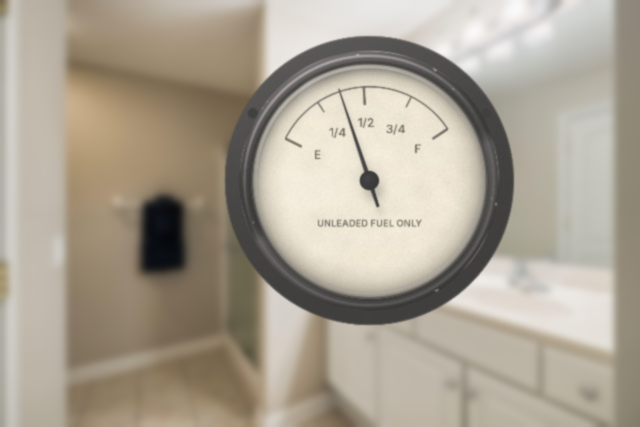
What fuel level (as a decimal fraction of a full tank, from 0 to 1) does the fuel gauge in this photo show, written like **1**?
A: **0.375**
